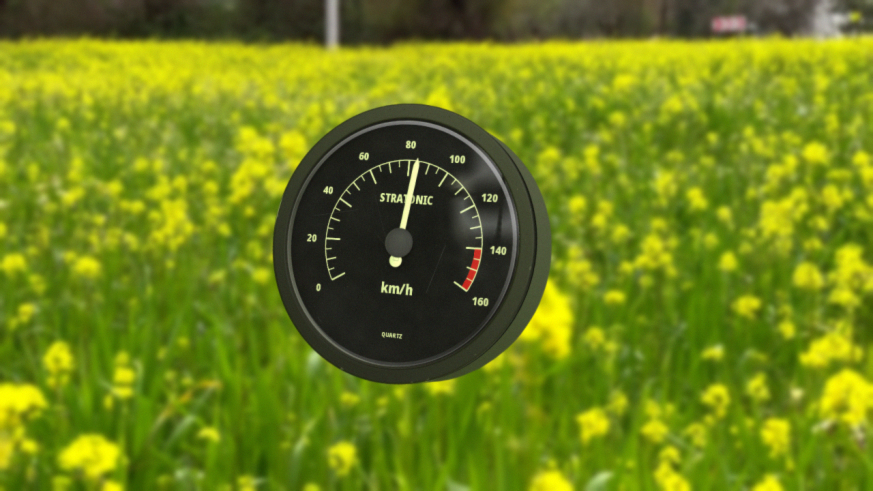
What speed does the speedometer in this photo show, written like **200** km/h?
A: **85** km/h
